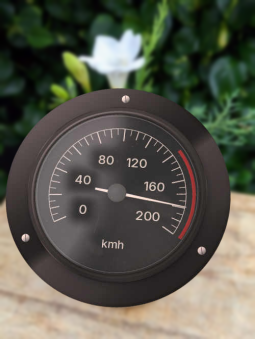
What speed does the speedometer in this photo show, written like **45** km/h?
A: **180** km/h
